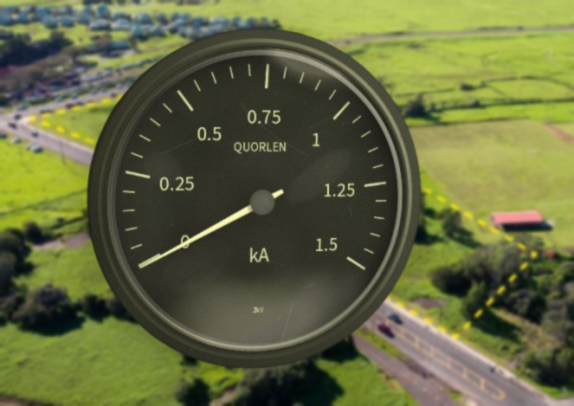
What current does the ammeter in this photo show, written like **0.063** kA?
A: **0** kA
